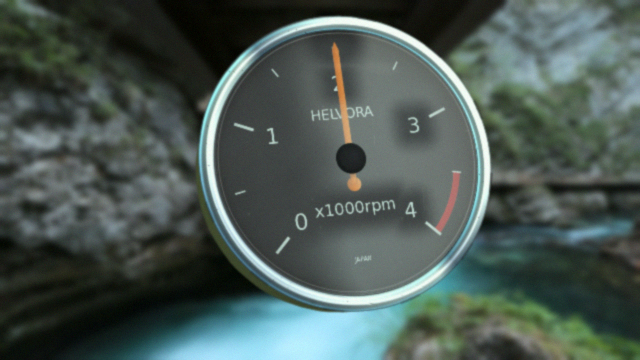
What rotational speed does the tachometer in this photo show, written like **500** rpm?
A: **2000** rpm
